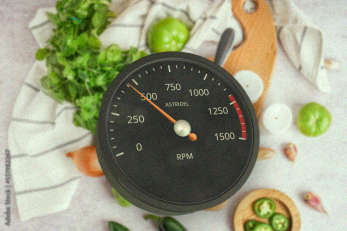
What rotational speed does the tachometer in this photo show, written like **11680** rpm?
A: **450** rpm
